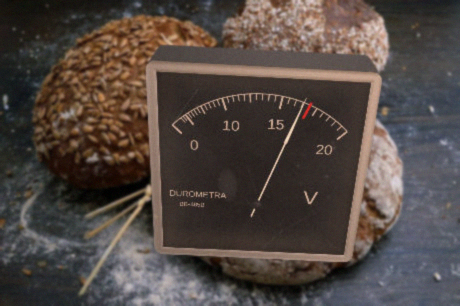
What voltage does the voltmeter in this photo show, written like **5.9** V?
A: **16.5** V
